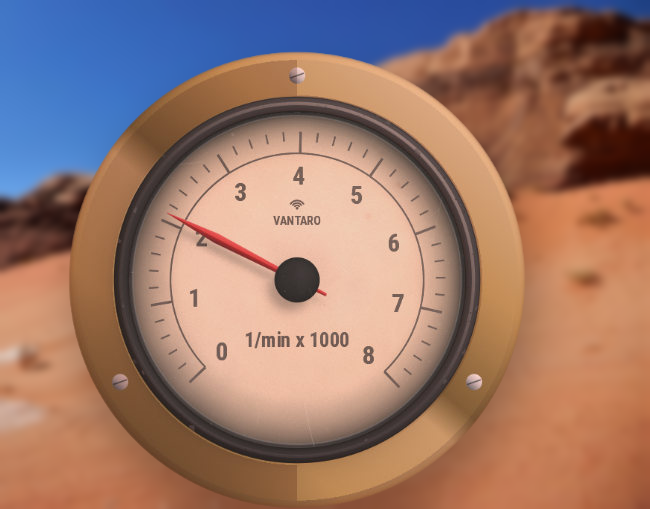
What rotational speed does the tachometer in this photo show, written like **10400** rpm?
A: **2100** rpm
